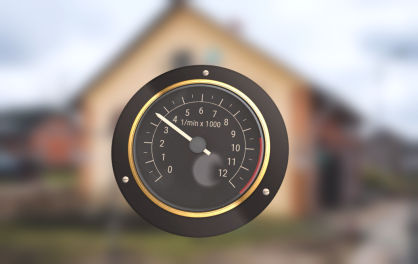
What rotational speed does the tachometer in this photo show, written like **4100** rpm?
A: **3500** rpm
